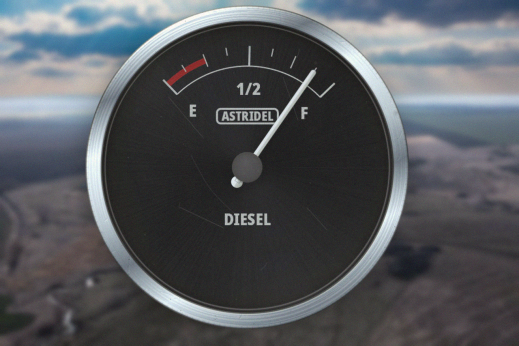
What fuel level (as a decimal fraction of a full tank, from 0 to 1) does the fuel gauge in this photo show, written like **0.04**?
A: **0.875**
